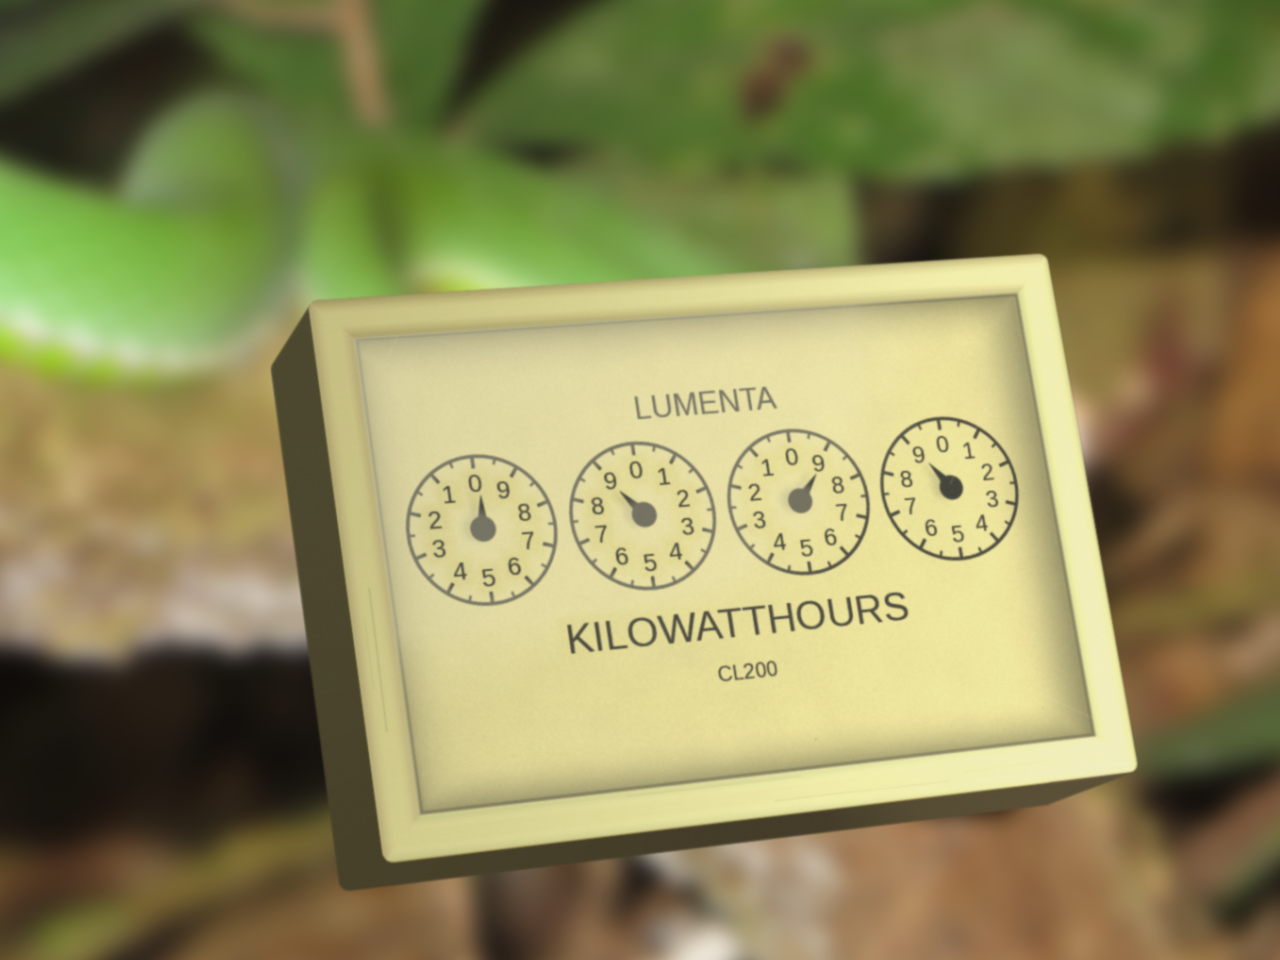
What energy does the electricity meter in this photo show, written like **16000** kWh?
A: **9889** kWh
